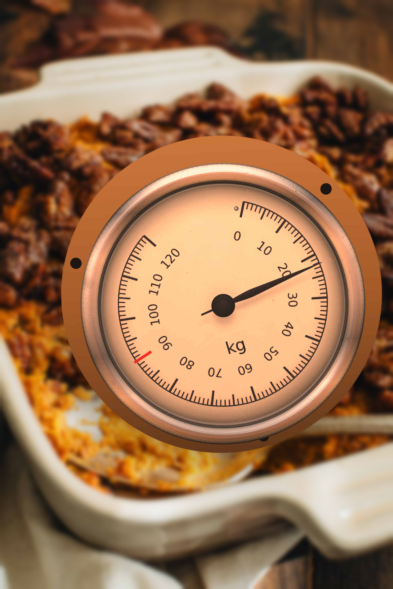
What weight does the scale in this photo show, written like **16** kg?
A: **22** kg
